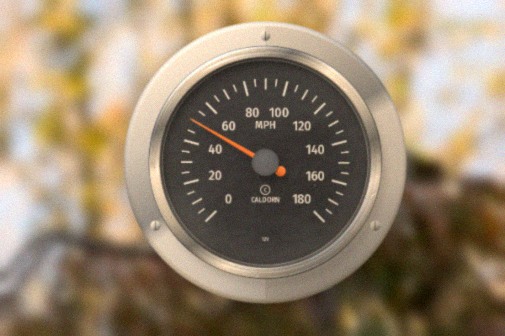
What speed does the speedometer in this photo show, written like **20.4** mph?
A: **50** mph
